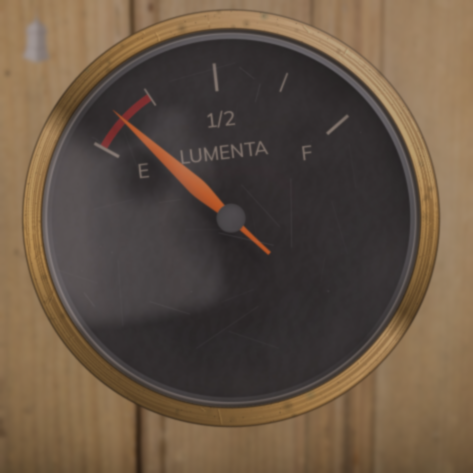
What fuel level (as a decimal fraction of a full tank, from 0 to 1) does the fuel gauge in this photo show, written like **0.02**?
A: **0.125**
